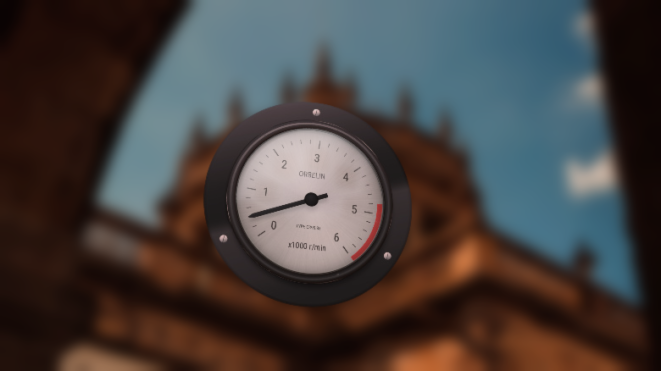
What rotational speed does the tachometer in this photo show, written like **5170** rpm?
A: **400** rpm
